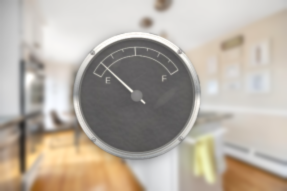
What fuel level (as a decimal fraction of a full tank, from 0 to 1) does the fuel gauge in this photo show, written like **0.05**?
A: **0.125**
